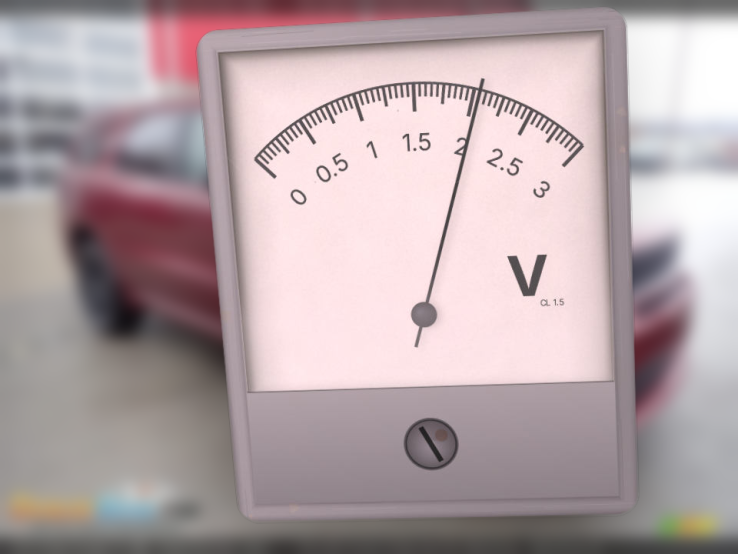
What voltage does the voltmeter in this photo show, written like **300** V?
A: **2.05** V
